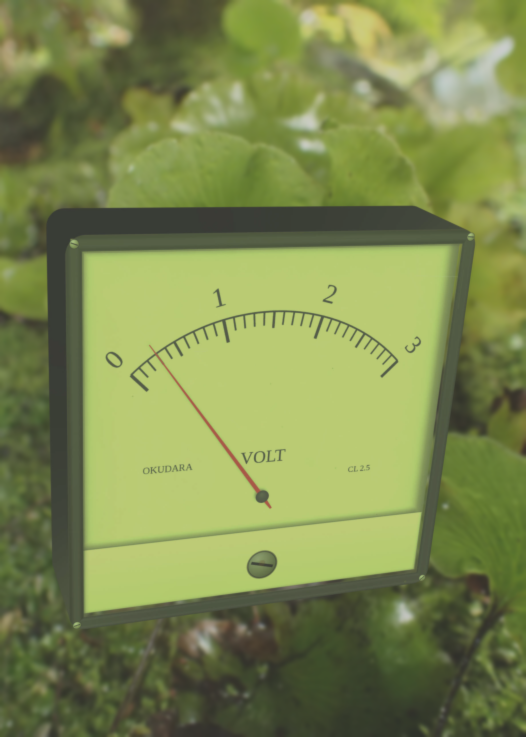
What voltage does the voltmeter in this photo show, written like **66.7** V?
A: **0.3** V
